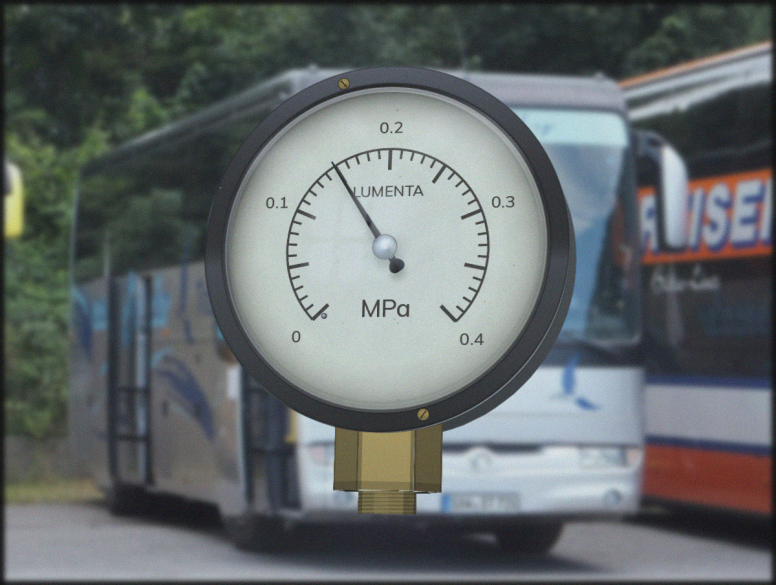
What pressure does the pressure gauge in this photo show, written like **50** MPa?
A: **0.15** MPa
